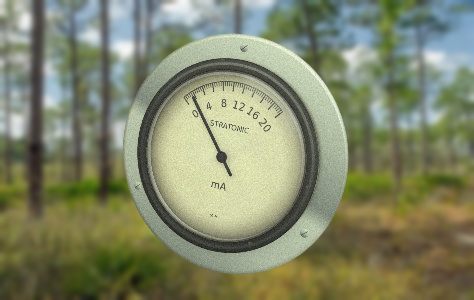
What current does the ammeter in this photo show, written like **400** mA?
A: **2** mA
